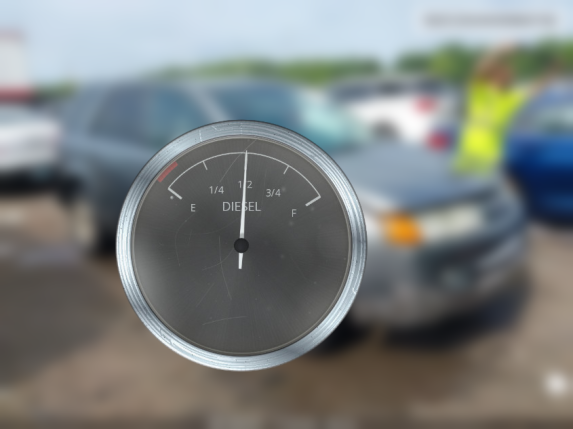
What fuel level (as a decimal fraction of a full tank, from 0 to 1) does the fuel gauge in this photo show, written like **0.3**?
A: **0.5**
